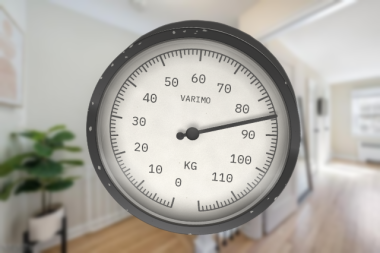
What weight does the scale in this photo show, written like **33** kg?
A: **85** kg
